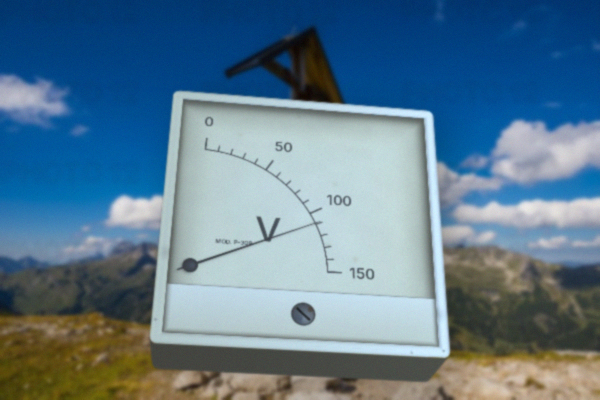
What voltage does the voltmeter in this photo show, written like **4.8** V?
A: **110** V
